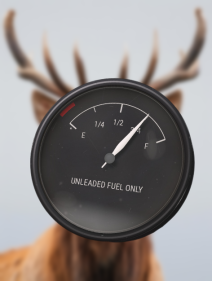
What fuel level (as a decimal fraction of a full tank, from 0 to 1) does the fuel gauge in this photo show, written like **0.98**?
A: **0.75**
